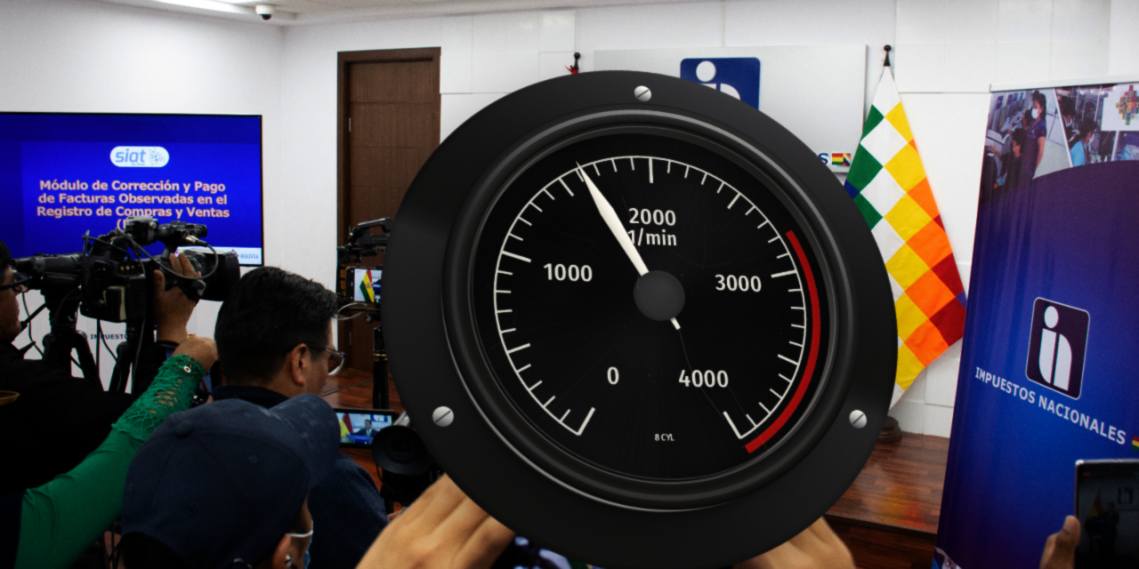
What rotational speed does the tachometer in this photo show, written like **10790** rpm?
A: **1600** rpm
